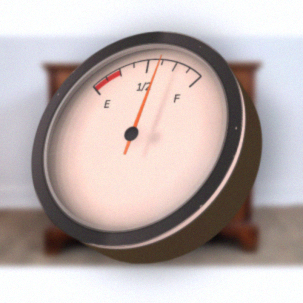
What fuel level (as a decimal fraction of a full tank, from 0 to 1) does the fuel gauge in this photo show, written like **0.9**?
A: **0.625**
